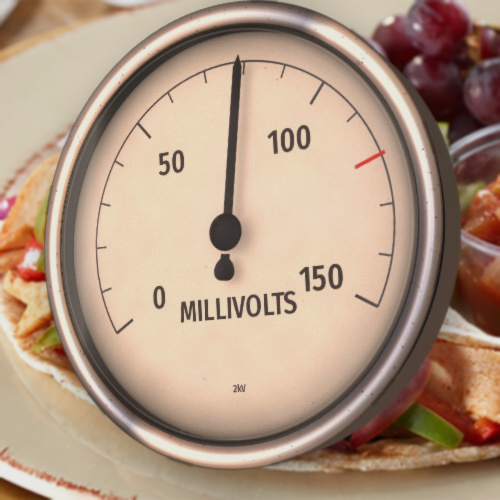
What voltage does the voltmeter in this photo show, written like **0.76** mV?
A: **80** mV
